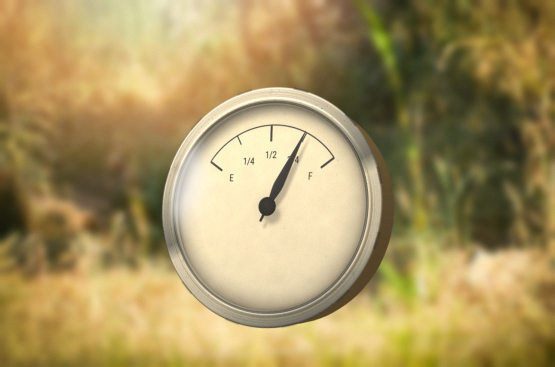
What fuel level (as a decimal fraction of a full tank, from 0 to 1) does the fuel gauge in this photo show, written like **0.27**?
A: **0.75**
